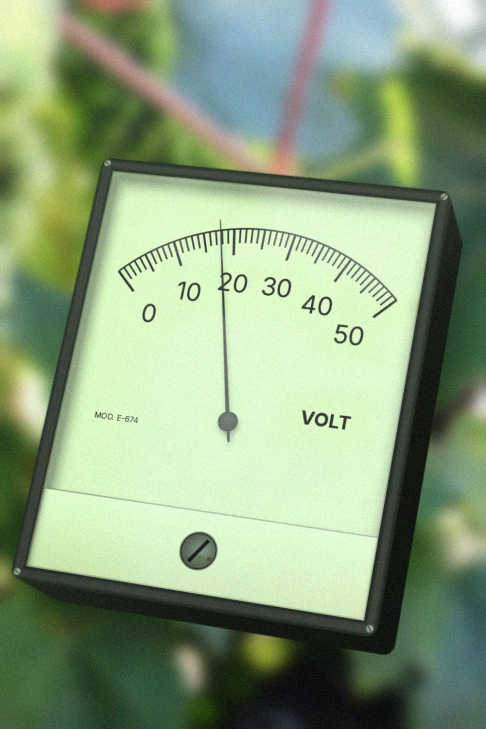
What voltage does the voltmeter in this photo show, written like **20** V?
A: **18** V
